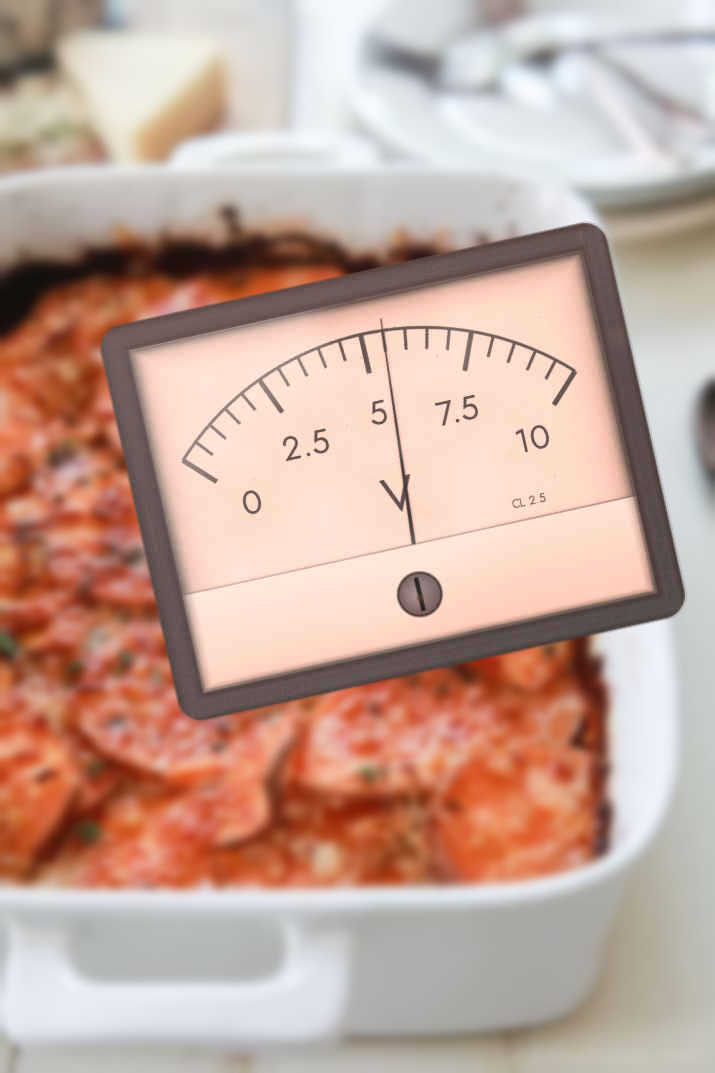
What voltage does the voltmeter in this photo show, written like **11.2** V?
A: **5.5** V
